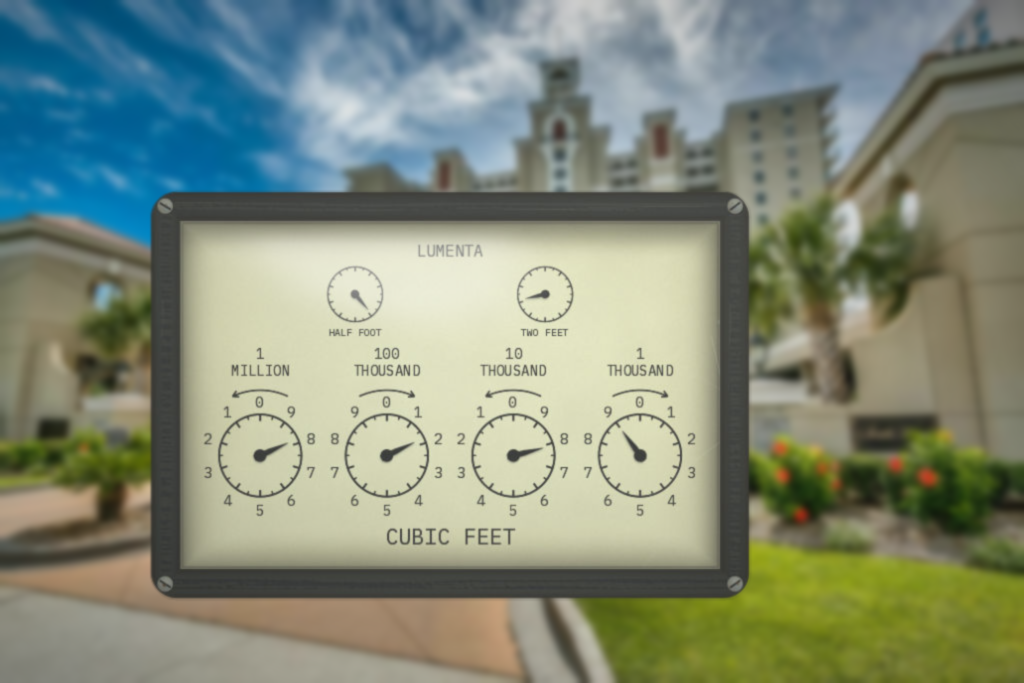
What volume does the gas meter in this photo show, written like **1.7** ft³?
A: **817900** ft³
